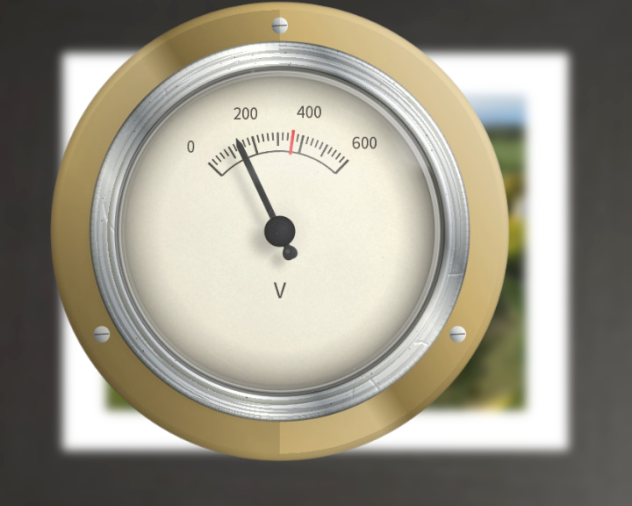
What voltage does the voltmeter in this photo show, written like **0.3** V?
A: **140** V
